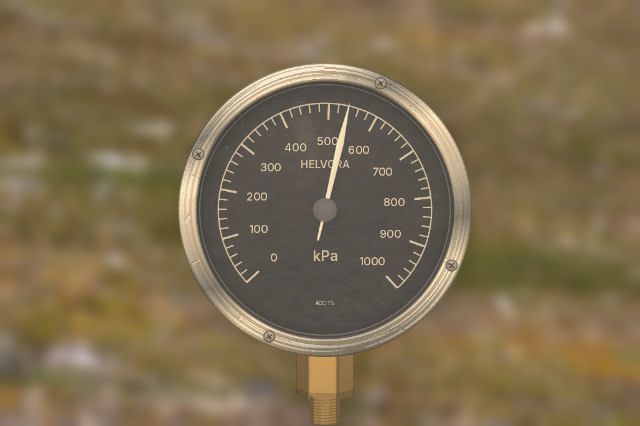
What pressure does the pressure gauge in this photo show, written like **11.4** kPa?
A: **540** kPa
